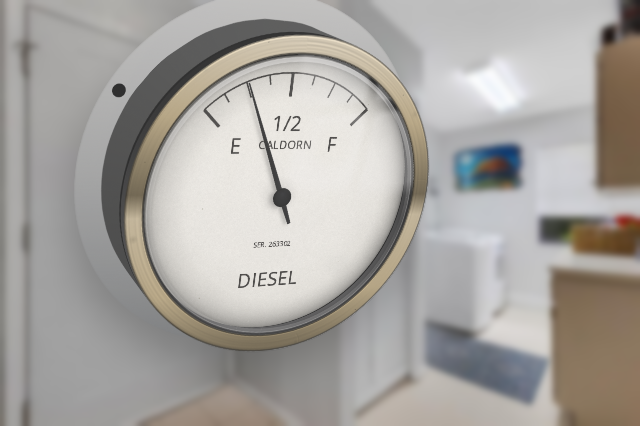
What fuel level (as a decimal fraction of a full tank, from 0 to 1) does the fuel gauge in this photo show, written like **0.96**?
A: **0.25**
